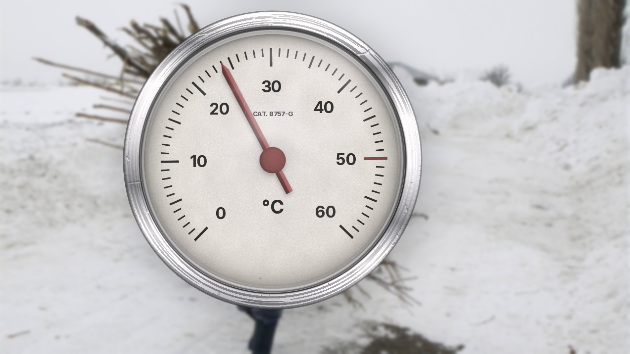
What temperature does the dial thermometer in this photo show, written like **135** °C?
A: **24** °C
